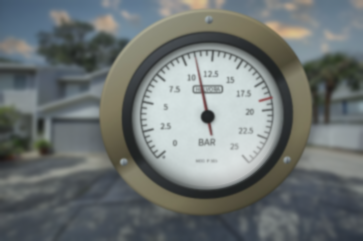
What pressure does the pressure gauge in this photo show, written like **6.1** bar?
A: **11** bar
